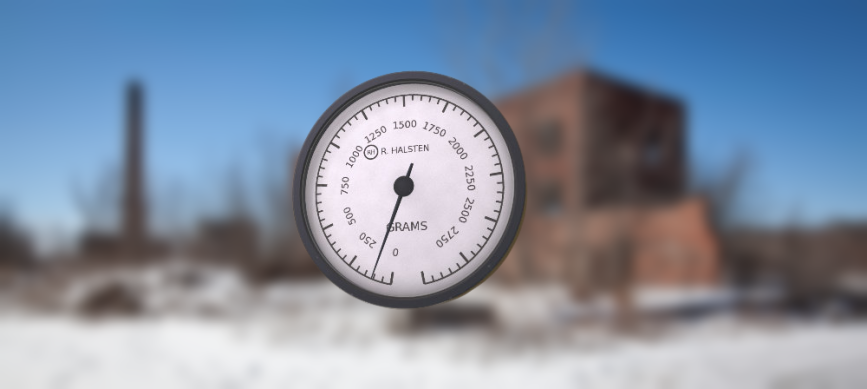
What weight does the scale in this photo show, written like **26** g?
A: **100** g
